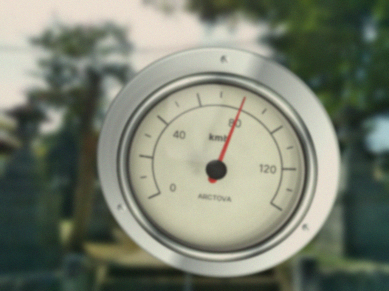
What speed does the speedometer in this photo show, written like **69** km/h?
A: **80** km/h
